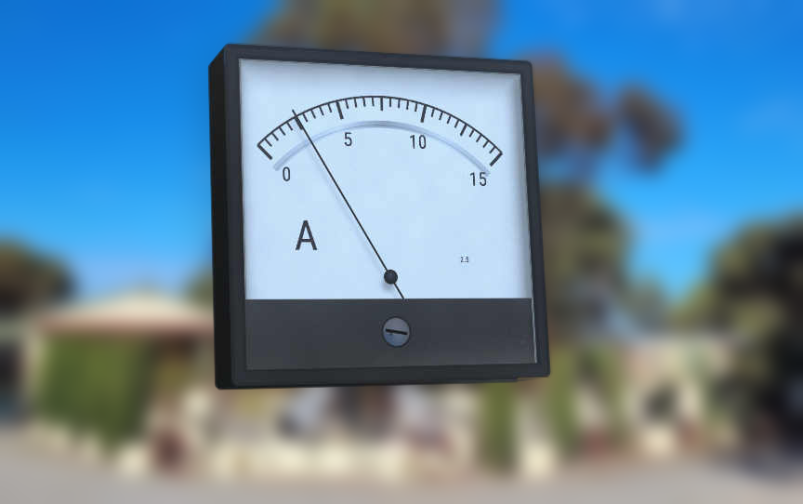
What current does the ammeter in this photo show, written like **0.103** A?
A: **2.5** A
